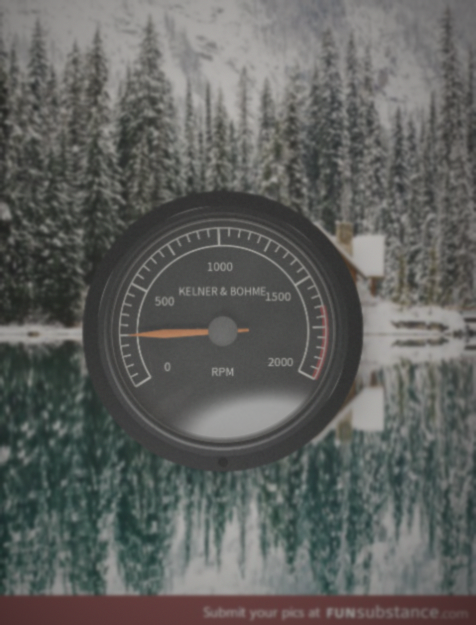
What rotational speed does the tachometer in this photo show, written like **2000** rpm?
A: **250** rpm
